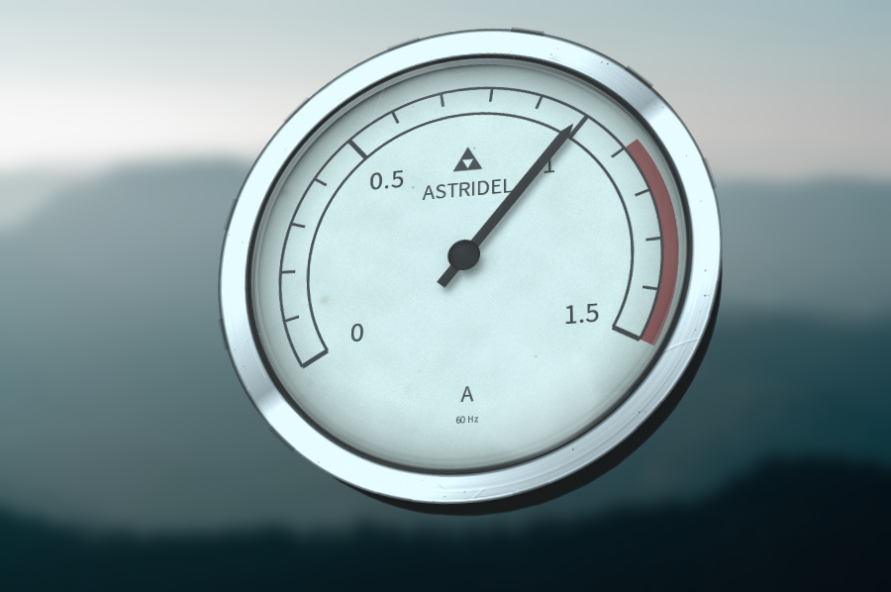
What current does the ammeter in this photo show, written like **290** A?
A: **1** A
